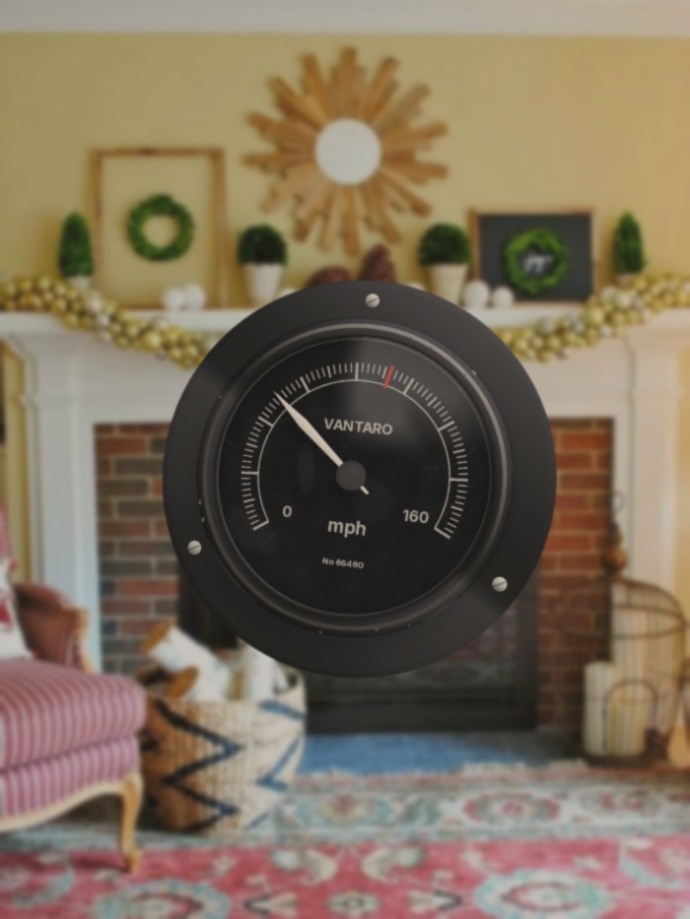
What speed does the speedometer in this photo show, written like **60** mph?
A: **50** mph
